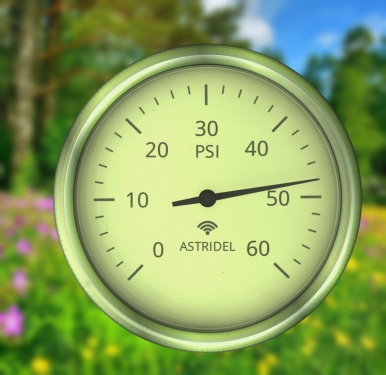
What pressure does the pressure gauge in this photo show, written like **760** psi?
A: **48** psi
